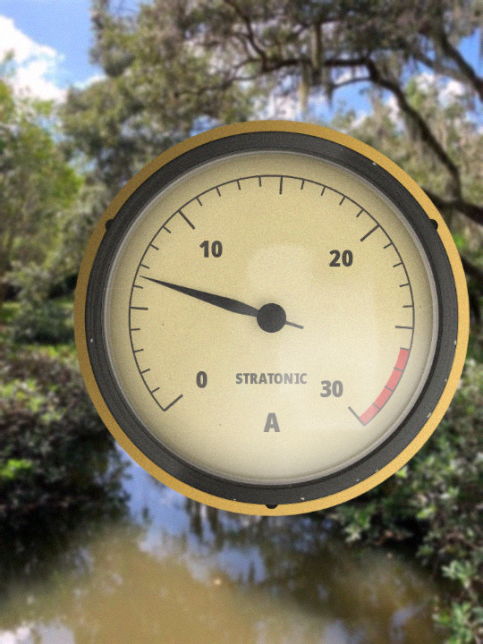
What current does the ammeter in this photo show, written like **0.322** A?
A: **6.5** A
